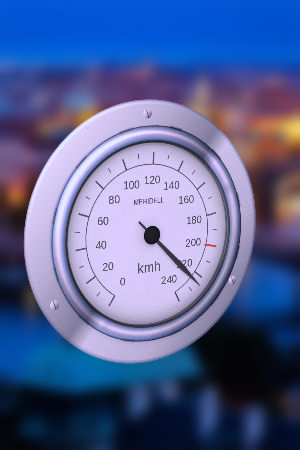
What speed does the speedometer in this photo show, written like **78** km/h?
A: **225** km/h
